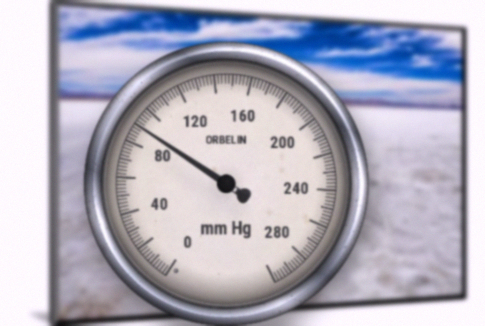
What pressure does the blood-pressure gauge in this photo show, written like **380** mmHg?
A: **90** mmHg
